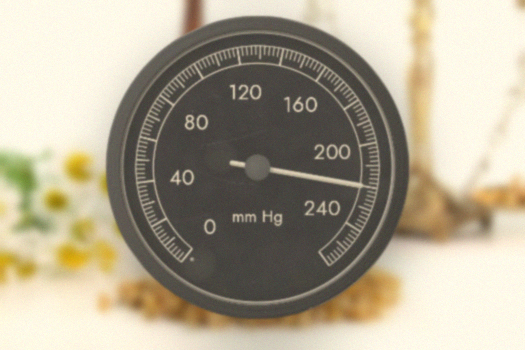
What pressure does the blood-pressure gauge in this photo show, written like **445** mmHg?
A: **220** mmHg
